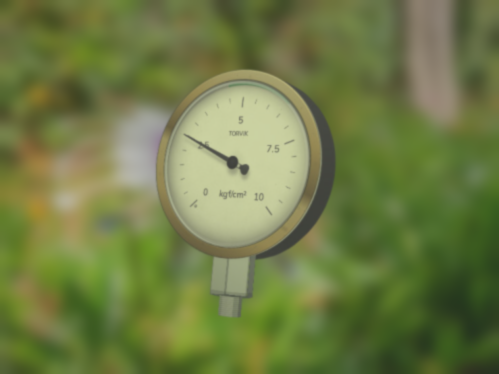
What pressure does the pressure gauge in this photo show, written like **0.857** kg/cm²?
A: **2.5** kg/cm²
